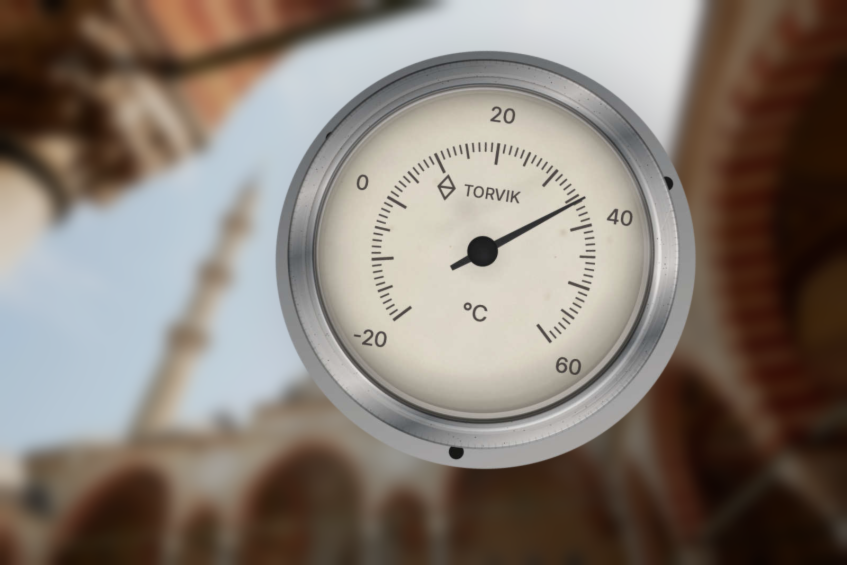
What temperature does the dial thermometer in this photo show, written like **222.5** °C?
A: **36** °C
